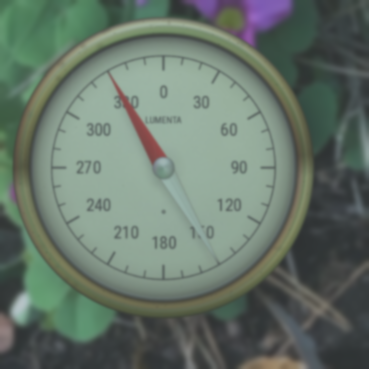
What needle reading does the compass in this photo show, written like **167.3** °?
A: **330** °
